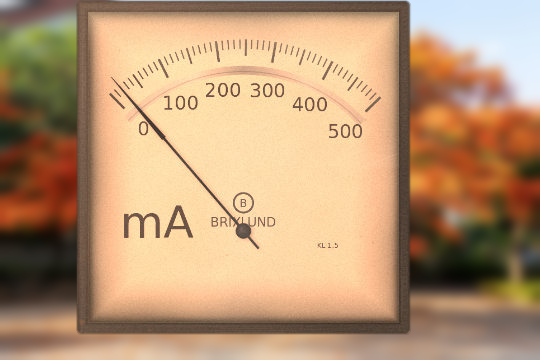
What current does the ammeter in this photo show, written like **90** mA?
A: **20** mA
